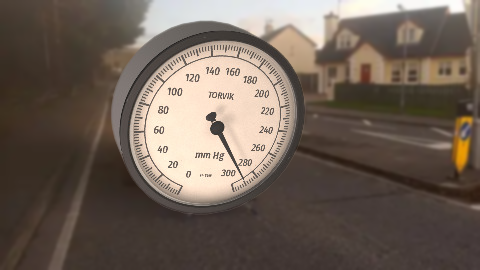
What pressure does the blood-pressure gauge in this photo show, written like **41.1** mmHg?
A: **290** mmHg
